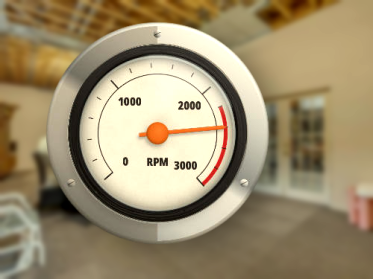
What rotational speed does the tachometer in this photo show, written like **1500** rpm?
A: **2400** rpm
